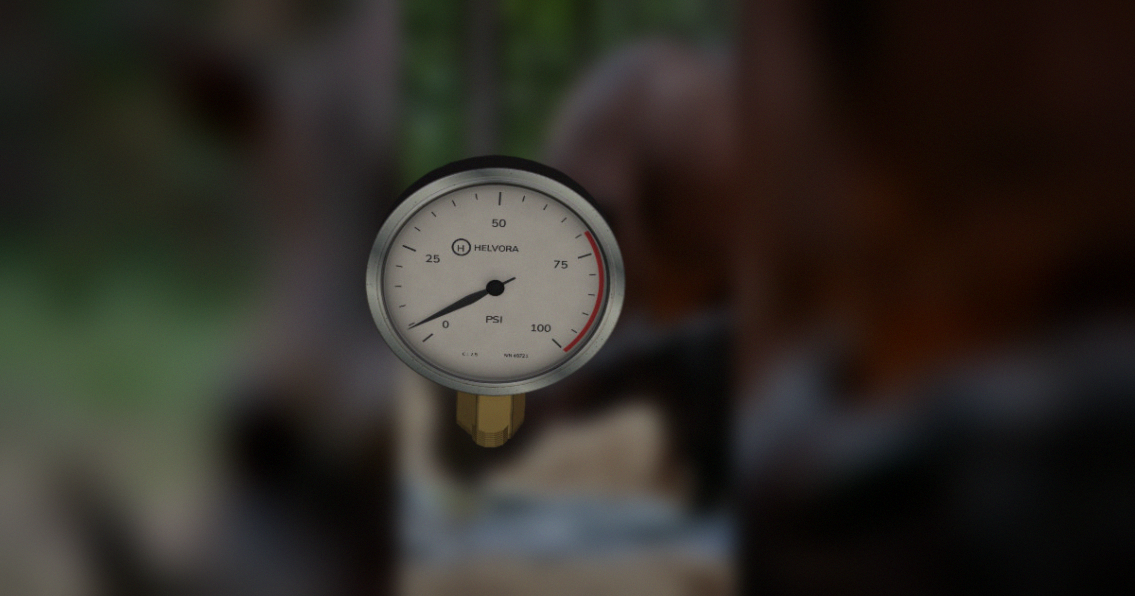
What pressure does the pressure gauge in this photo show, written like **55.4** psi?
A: **5** psi
